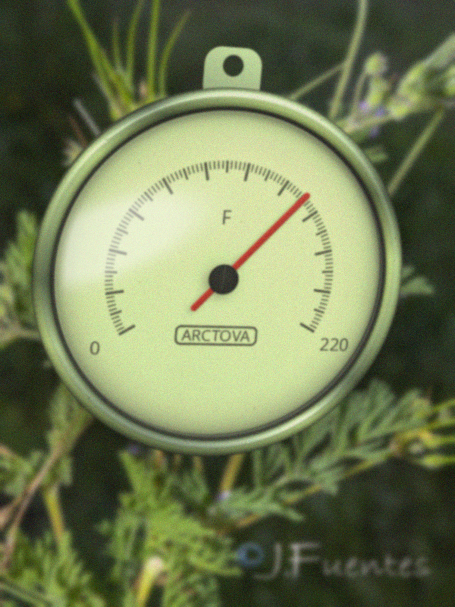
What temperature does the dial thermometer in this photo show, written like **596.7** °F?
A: **150** °F
